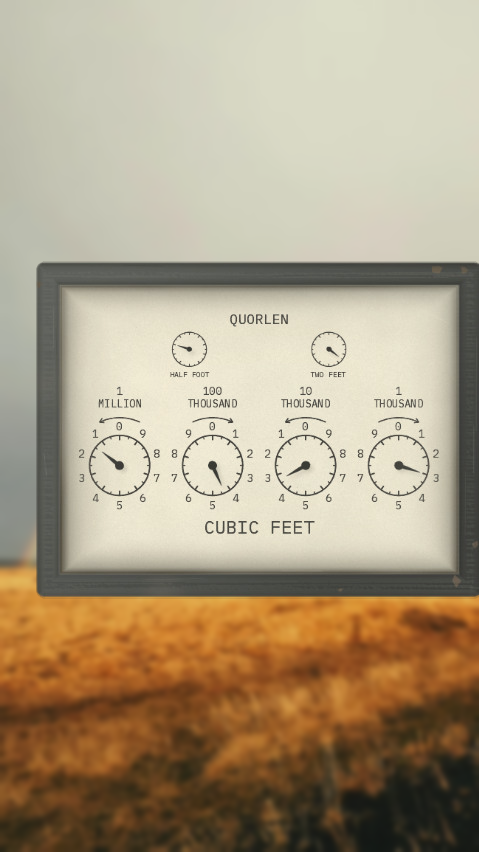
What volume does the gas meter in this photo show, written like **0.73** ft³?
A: **143300** ft³
